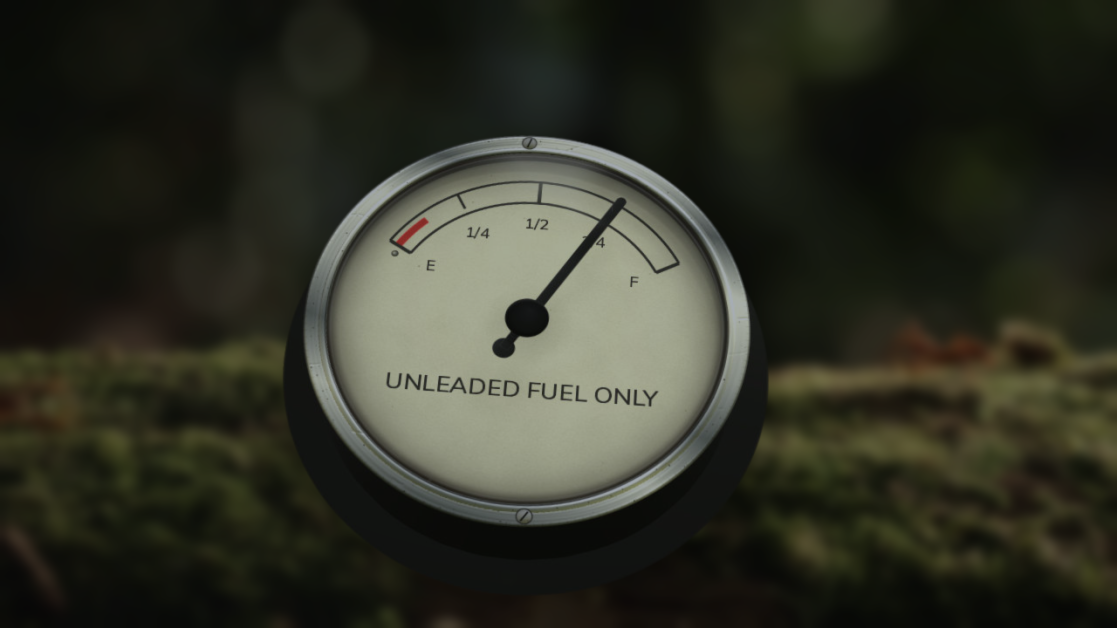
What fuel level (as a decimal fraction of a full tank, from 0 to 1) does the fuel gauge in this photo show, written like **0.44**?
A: **0.75**
